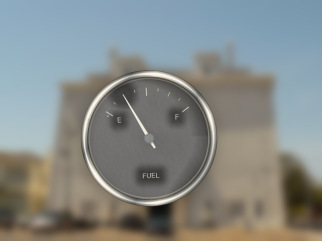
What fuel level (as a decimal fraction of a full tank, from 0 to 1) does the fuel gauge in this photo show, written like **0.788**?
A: **0.25**
